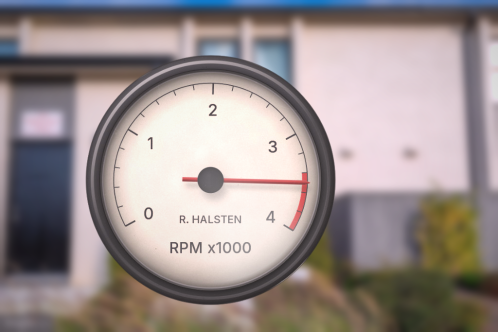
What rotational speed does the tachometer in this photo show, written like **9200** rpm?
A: **3500** rpm
